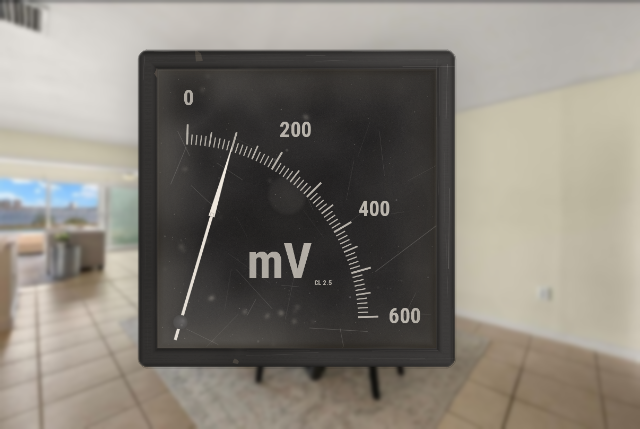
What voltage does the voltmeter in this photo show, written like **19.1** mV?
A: **100** mV
